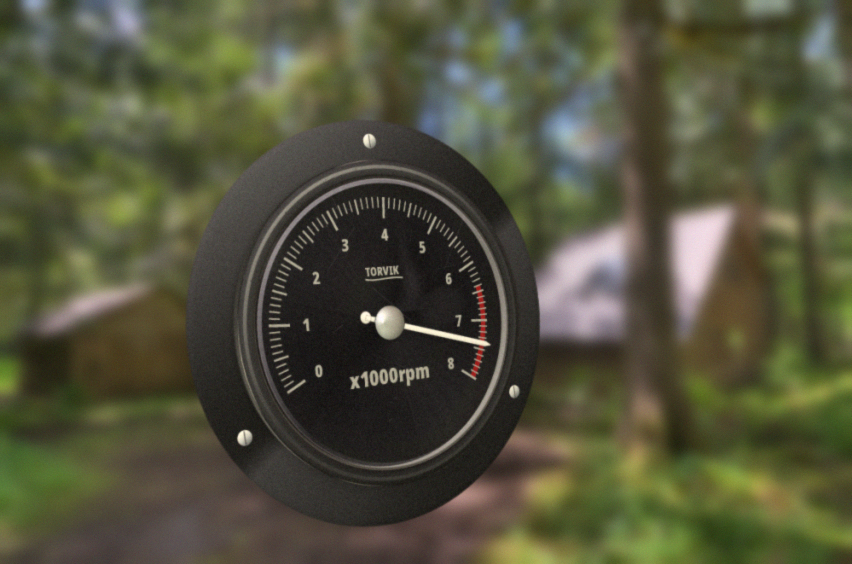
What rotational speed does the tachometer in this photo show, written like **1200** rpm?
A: **7400** rpm
